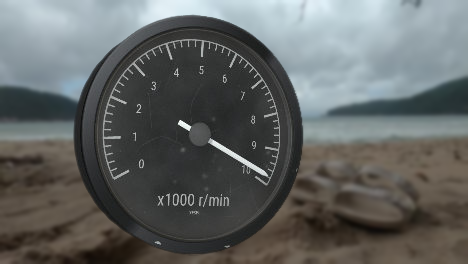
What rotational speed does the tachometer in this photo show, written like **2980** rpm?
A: **9800** rpm
